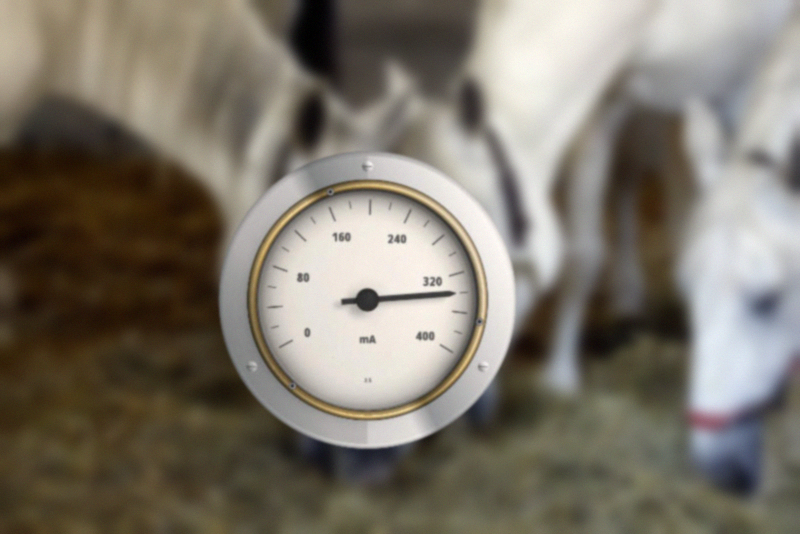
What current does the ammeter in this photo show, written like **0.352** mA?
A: **340** mA
